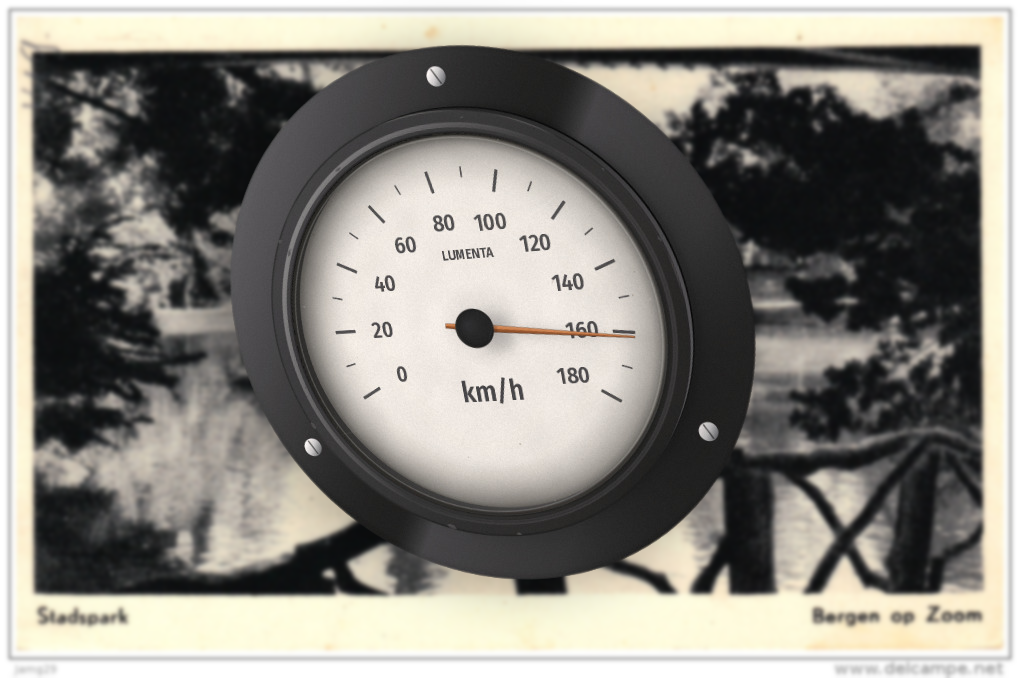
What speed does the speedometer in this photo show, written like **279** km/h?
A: **160** km/h
